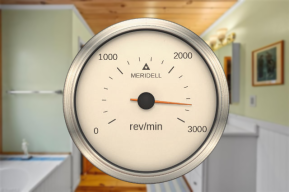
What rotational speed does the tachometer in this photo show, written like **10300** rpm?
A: **2700** rpm
